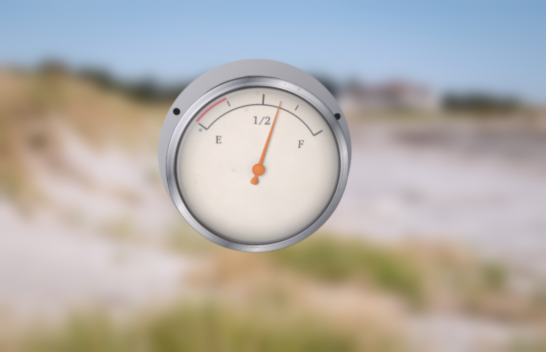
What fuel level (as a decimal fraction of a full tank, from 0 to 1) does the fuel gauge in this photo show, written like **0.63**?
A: **0.625**
